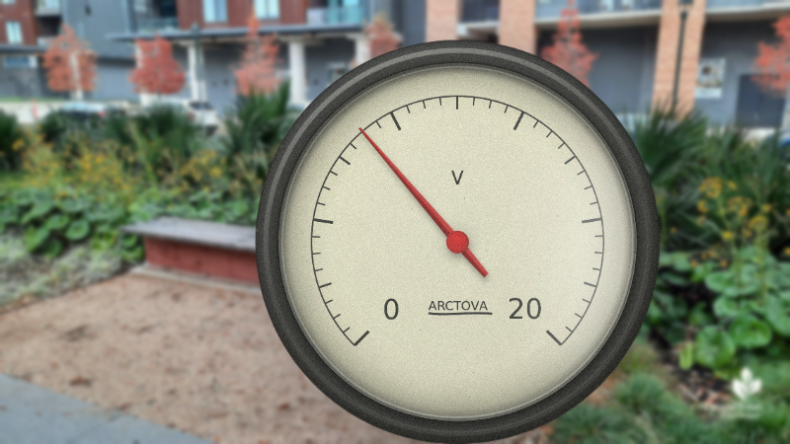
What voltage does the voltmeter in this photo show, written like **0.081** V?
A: **7** V
